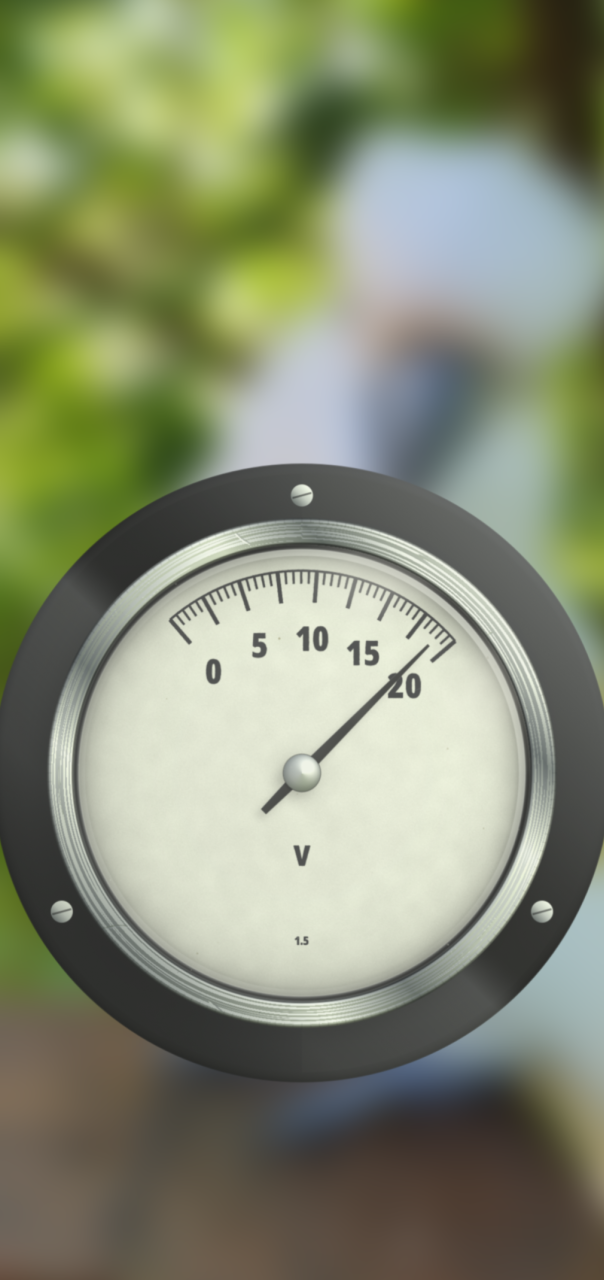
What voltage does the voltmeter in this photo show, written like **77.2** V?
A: **19** V
